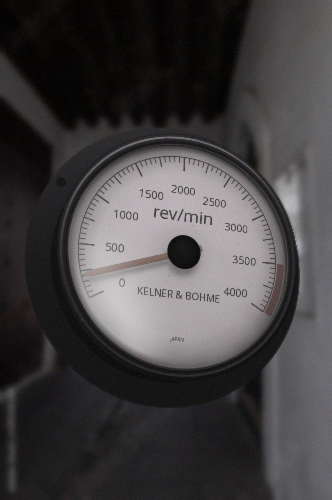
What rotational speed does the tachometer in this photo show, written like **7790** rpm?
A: **200** rpm
